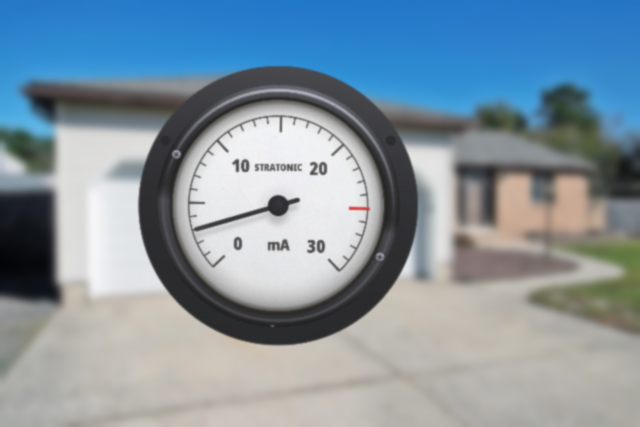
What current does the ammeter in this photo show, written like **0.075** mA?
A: **3** mA
